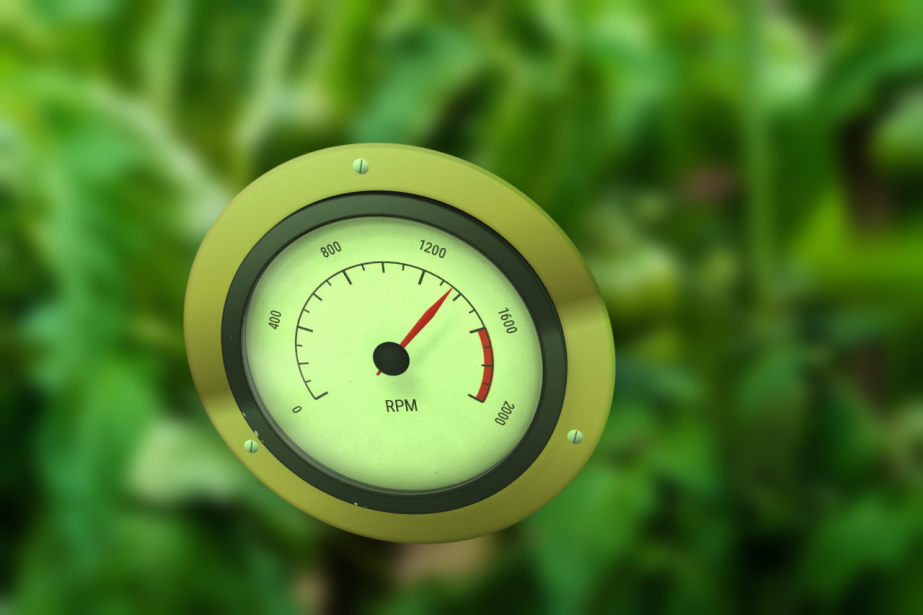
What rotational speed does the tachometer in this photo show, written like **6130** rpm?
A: **1350** rpm
